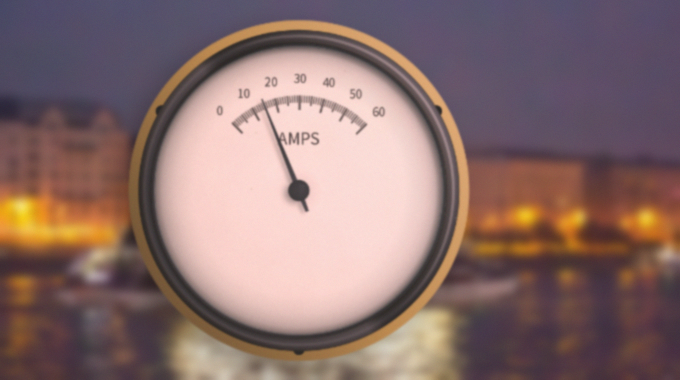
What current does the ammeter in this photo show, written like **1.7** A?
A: **15** A
